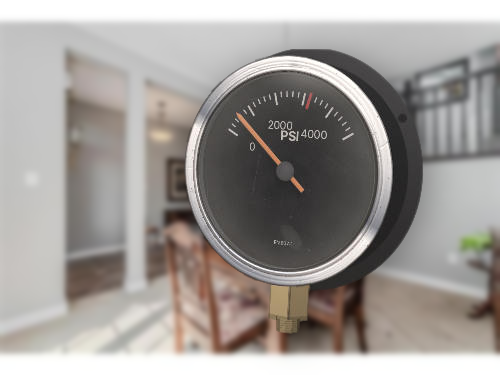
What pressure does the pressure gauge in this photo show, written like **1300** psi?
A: **600** psi
